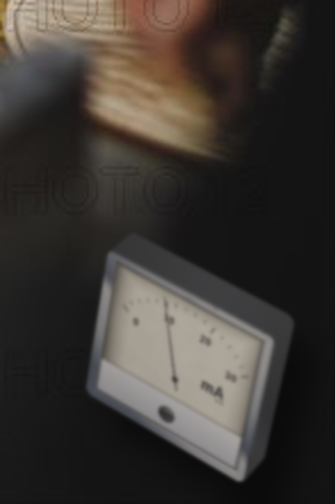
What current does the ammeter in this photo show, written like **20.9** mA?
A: **10** mA
